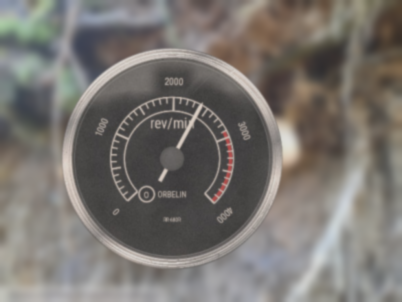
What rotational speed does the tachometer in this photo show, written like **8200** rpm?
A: **2400** rpm
